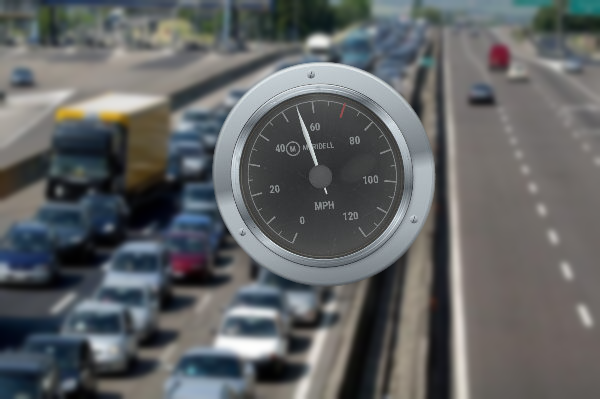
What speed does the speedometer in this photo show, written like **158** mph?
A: **55** mph
